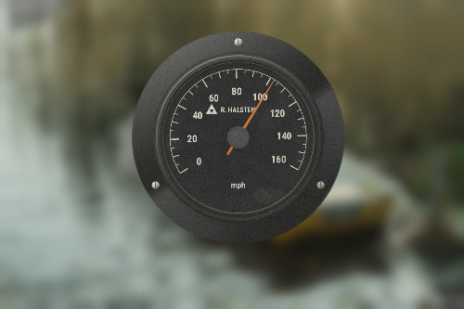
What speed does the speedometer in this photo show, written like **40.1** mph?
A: **102.5** mph
